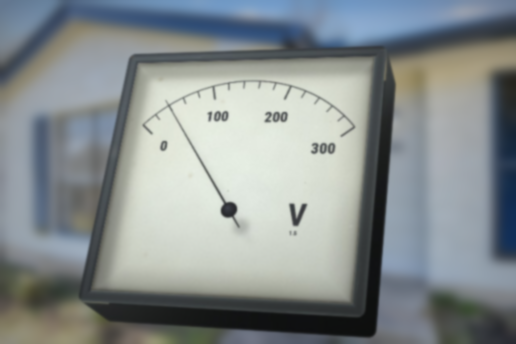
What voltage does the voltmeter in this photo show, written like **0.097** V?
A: **40** V
